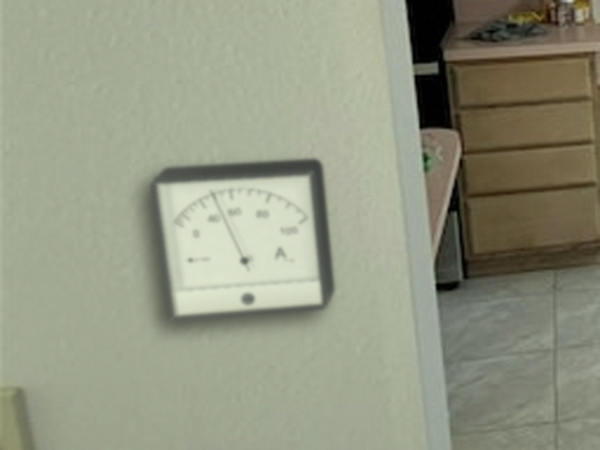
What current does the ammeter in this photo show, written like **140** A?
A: **50** A
